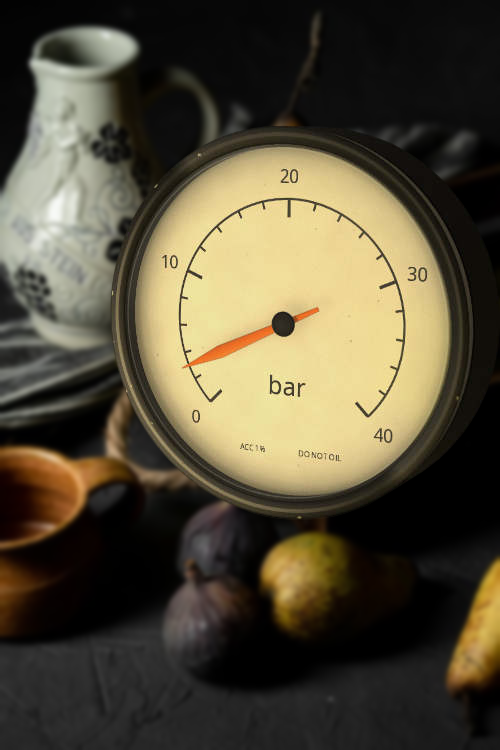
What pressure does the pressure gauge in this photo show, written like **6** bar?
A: **3** bar
